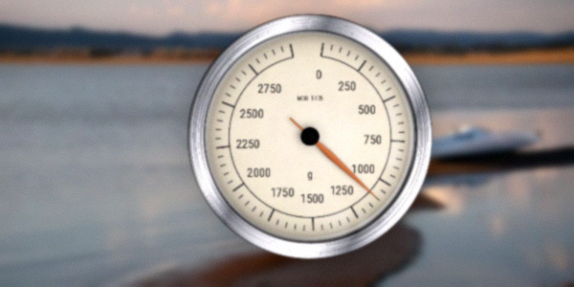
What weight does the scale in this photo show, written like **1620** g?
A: **1100** g
